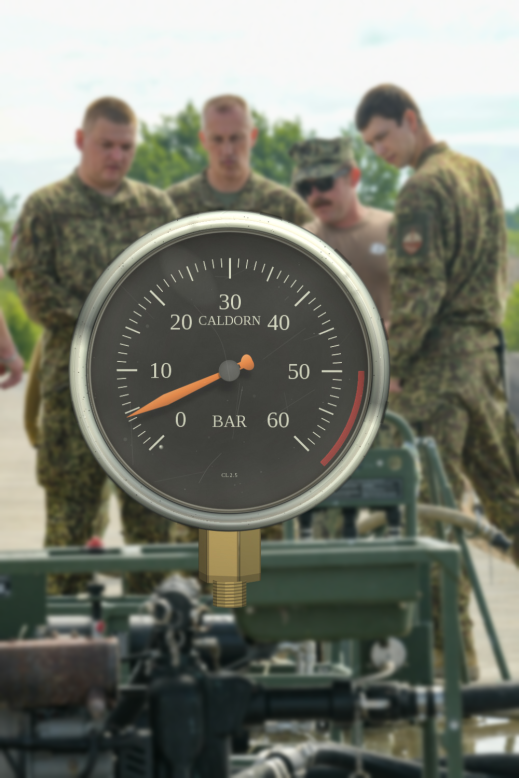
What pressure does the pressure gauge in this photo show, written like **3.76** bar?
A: **4.5** bar
